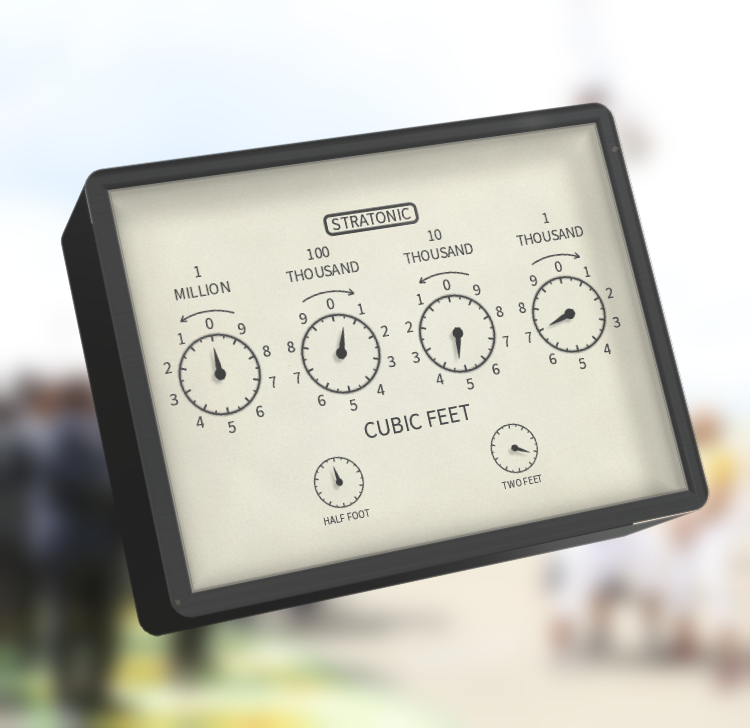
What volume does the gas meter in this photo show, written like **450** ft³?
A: **4700** ft³
